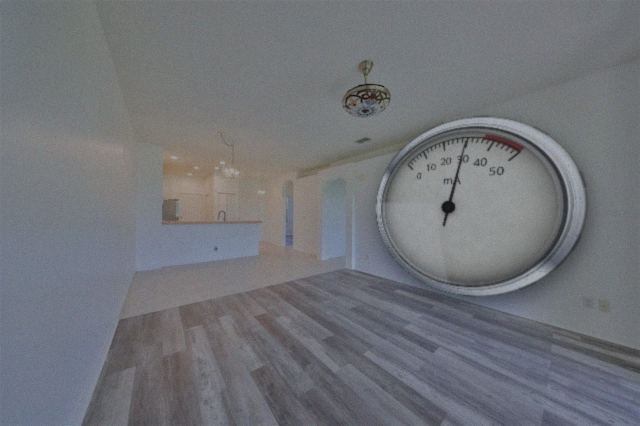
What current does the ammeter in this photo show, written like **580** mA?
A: **30** mA
